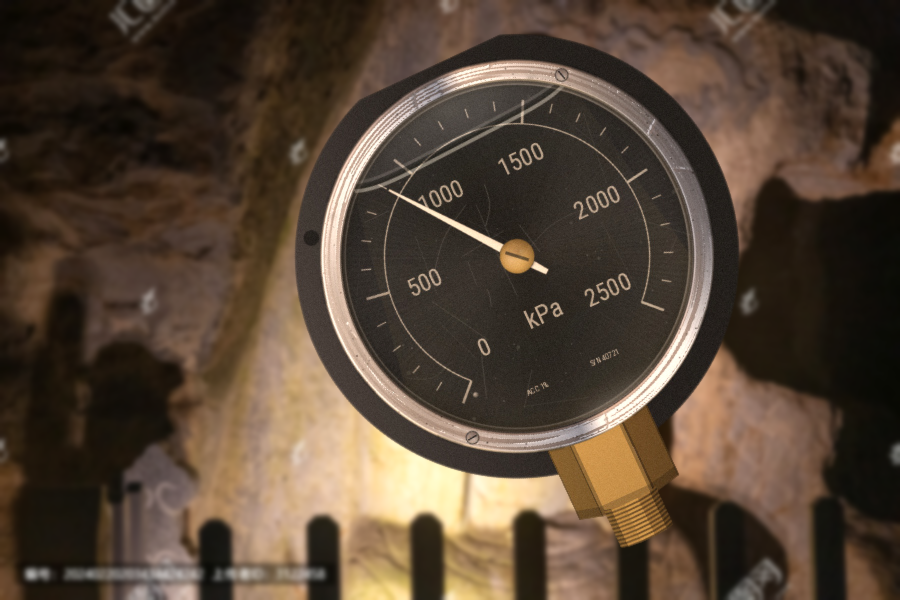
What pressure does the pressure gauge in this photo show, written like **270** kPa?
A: **900** kPa
